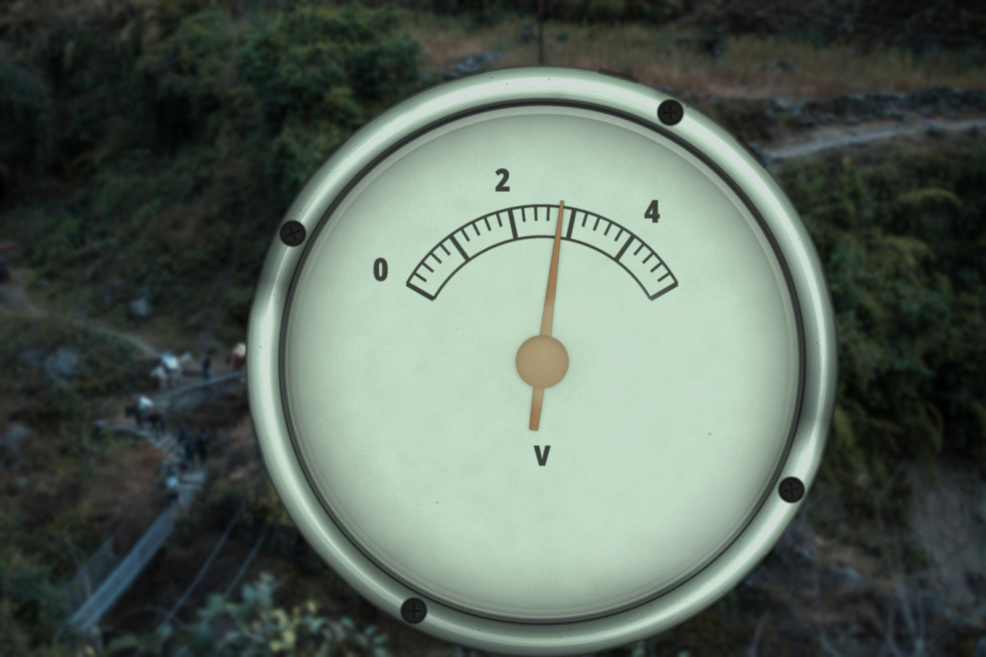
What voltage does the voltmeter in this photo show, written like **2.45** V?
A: **2.8** V
